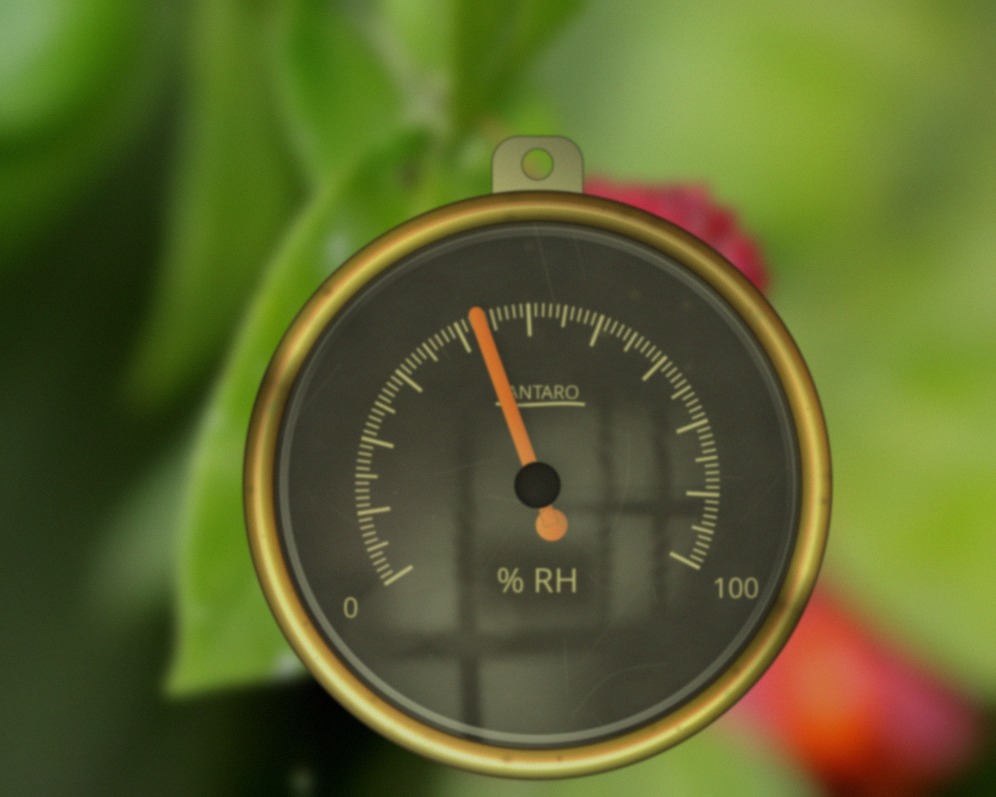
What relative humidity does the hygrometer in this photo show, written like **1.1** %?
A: **43** %
